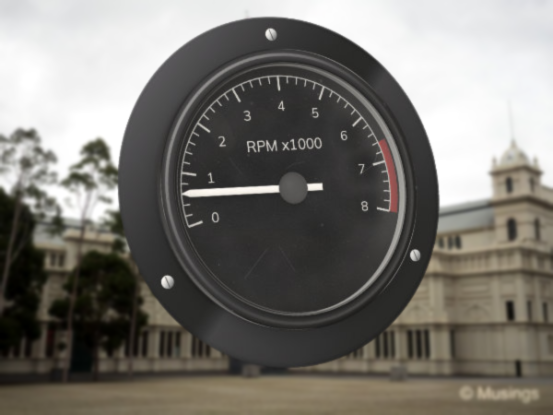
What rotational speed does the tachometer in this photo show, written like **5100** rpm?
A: **600** rpm
